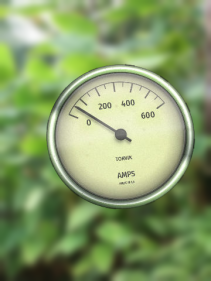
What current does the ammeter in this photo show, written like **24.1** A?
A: **50** A
